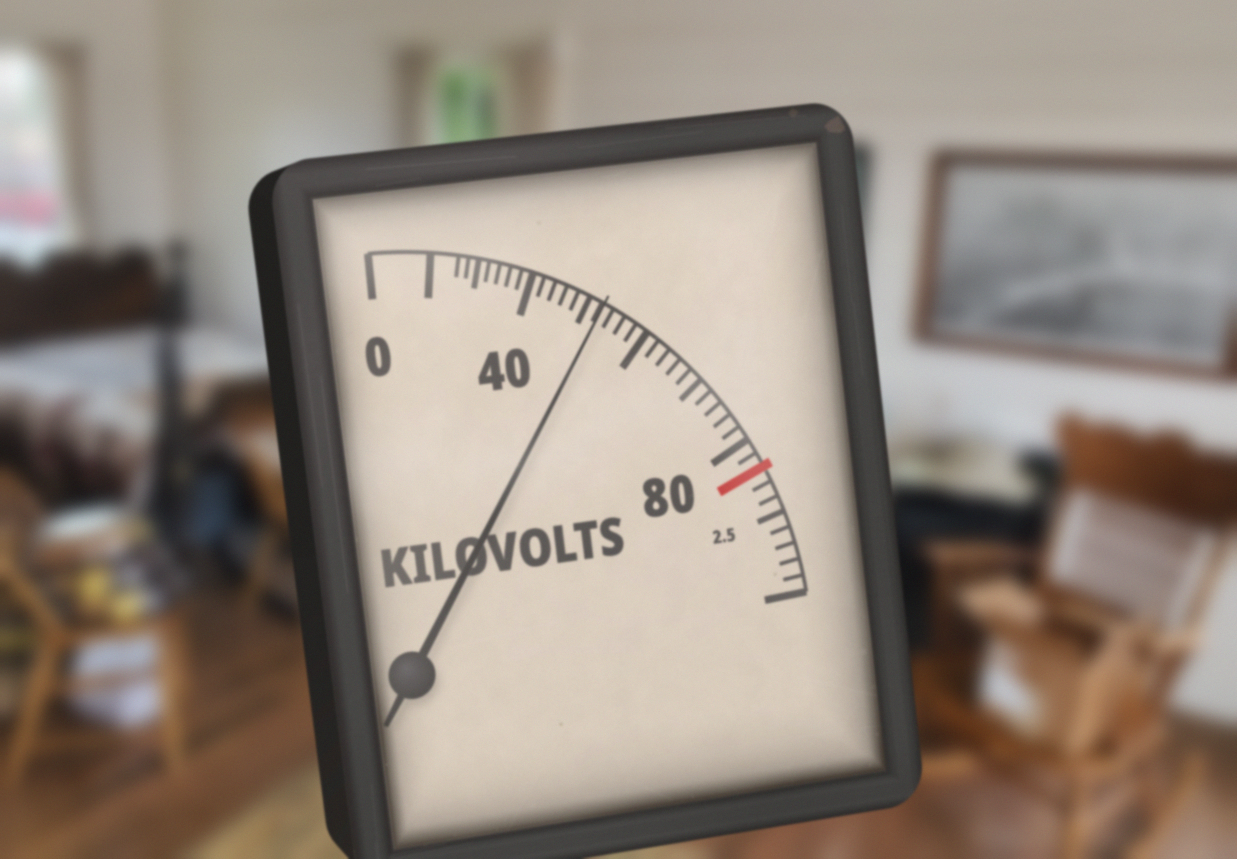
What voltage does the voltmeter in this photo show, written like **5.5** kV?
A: **52** kV
